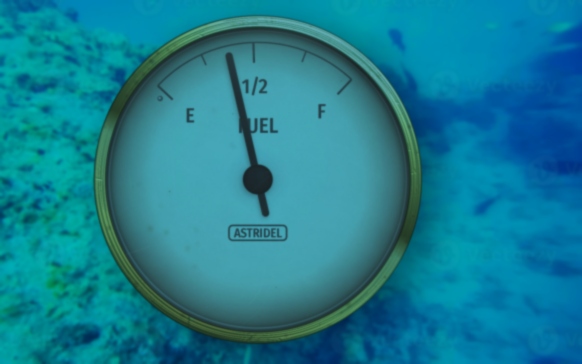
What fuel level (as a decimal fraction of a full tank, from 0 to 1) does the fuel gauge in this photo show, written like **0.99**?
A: **0.375**
